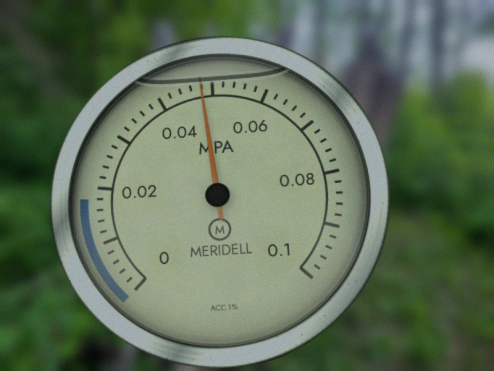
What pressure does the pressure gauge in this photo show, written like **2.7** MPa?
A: **0.048** MPa
